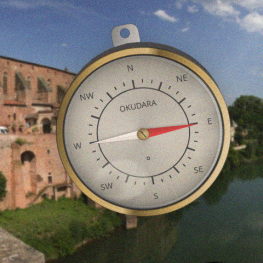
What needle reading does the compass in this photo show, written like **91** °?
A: **90** °
